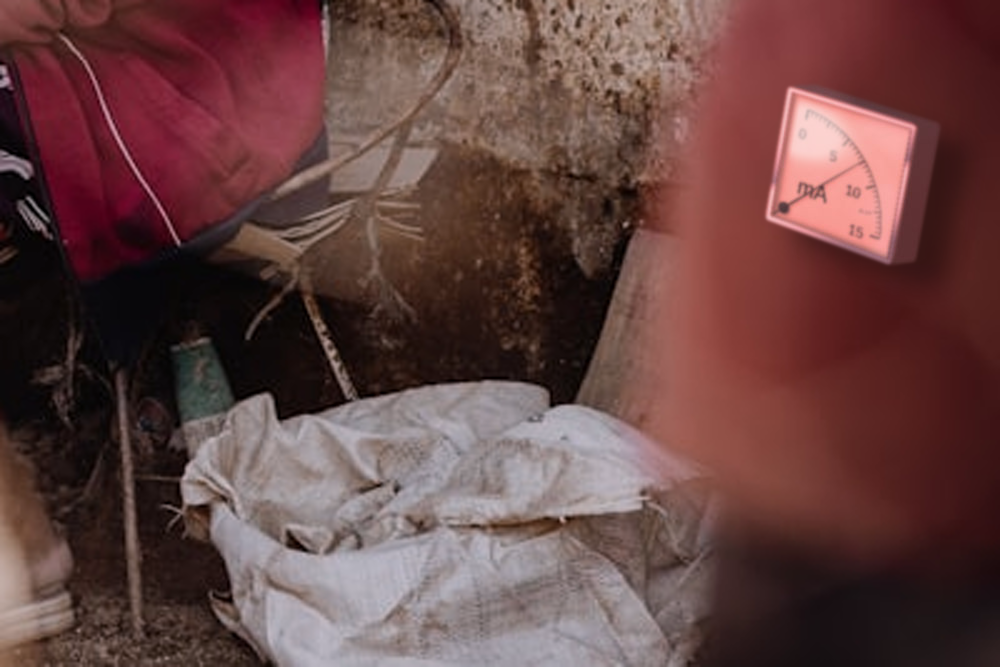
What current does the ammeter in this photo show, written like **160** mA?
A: **7.5** mA
